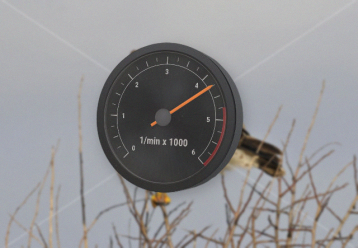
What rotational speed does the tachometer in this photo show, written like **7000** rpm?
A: **4250** rpm
